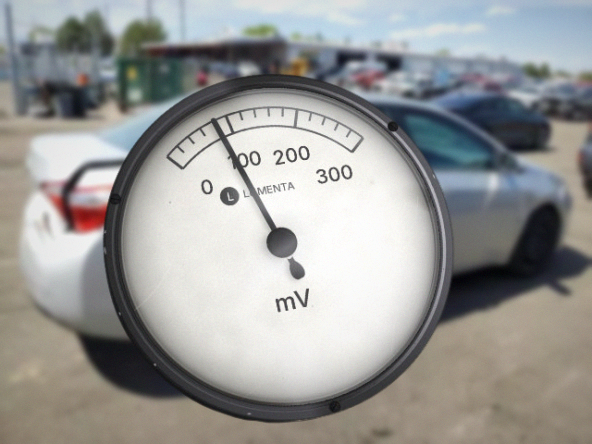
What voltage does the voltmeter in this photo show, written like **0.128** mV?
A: **80** mV
